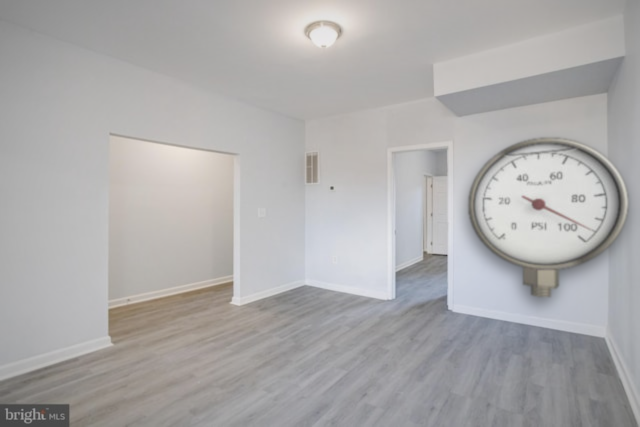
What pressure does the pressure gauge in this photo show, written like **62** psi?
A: **95** psi
